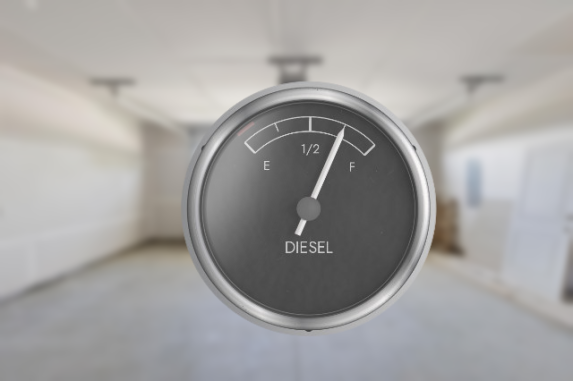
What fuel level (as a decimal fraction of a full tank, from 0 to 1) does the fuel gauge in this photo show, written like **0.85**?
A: **0.75**
